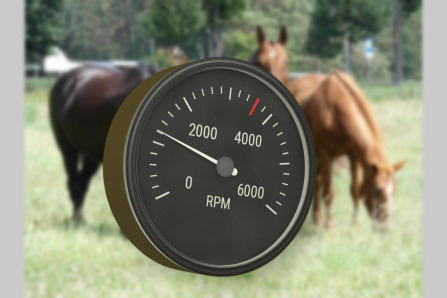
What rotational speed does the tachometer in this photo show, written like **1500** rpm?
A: **1200** rpm
